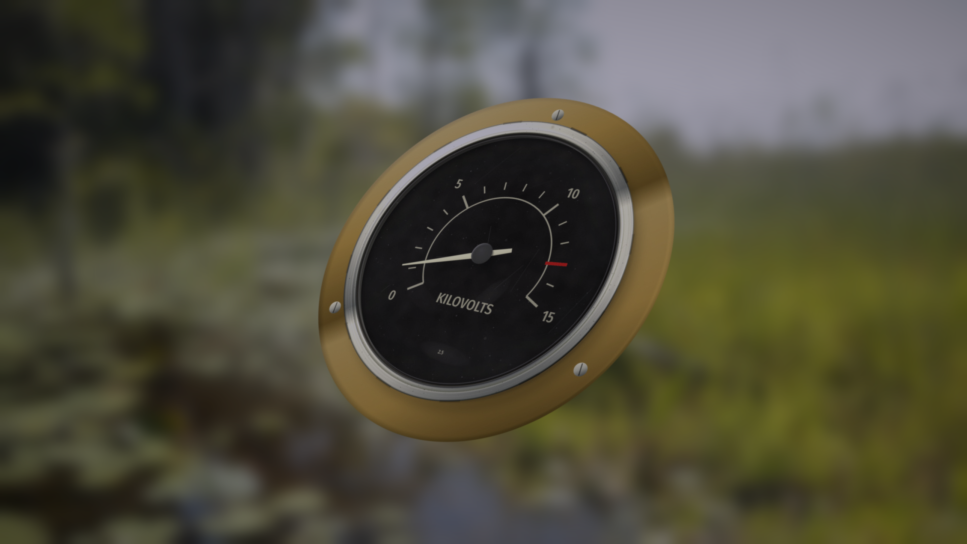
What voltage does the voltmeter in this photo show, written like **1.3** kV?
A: **1** kV
